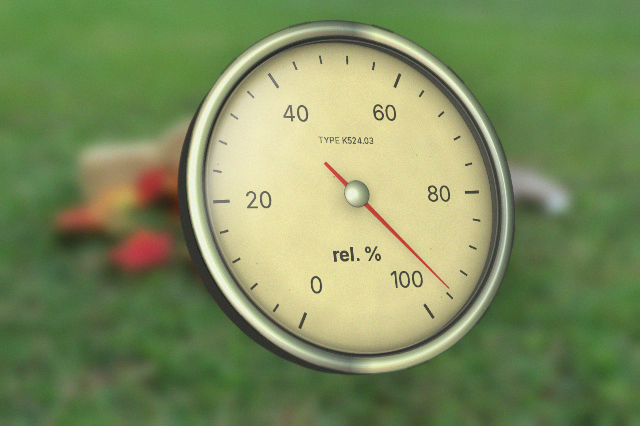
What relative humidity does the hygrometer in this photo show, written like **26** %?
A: **96** %
